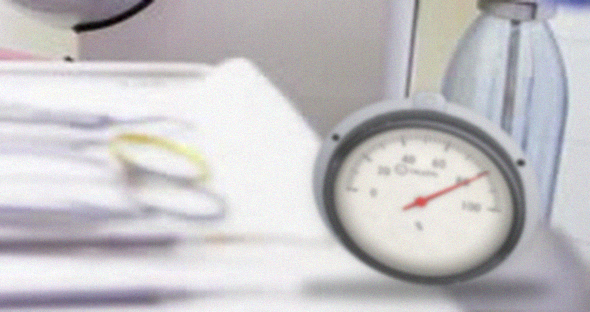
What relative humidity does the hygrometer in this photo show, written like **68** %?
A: **80** %
